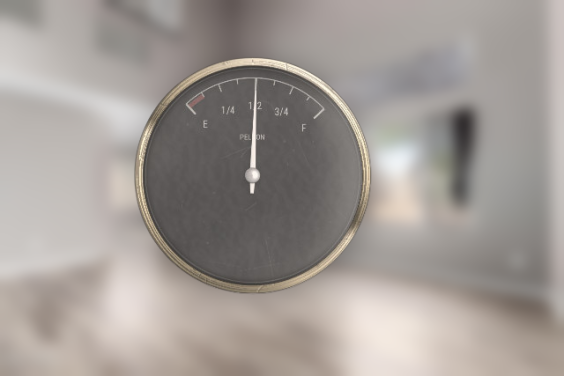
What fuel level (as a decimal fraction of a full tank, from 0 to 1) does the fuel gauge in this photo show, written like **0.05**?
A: **0.5**
